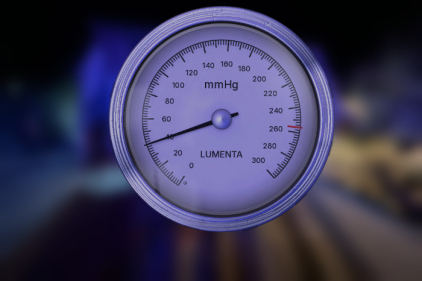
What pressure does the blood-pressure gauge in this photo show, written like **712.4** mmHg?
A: **40** mmHg
